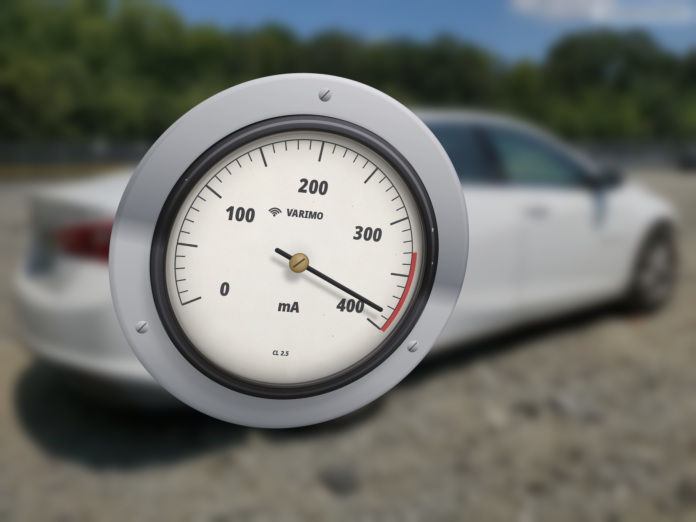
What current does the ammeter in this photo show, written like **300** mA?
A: **385** mA
